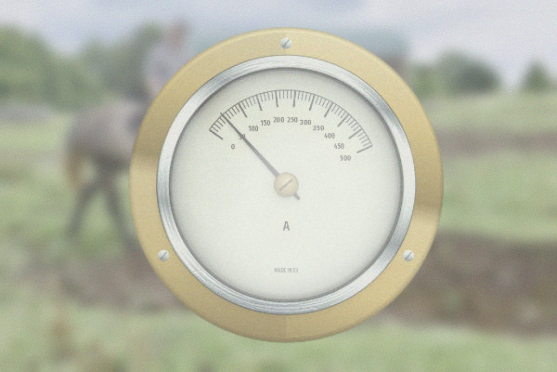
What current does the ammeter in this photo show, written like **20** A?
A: **50** A
